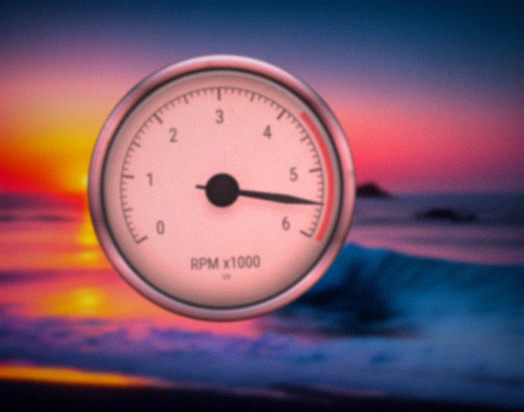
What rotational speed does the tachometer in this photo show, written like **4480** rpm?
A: **5500** rpm
